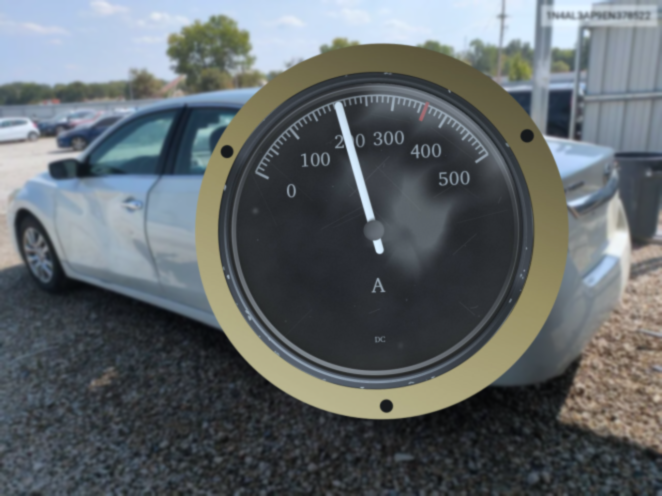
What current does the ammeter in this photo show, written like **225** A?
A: **200** A
